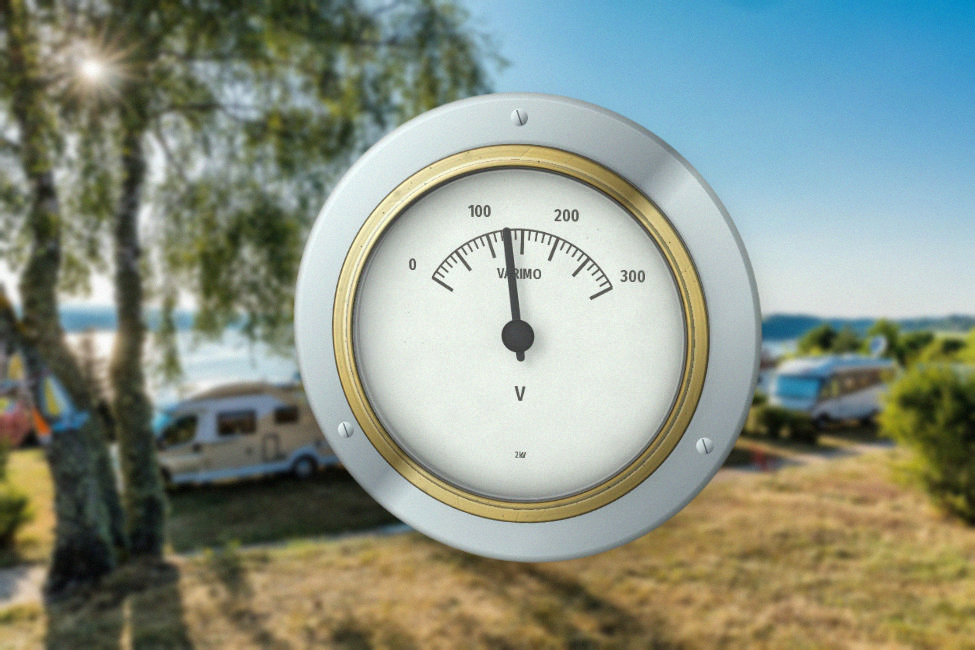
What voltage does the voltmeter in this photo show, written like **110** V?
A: **130** V
